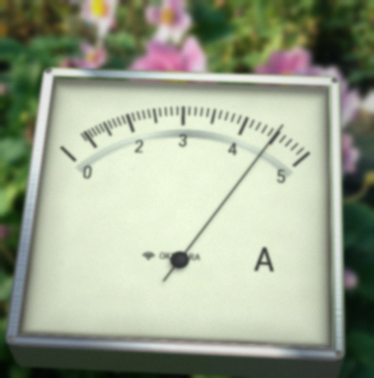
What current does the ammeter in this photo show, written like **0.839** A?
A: **4.5** A
